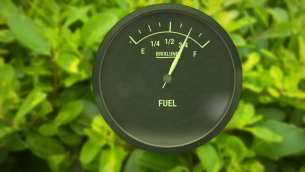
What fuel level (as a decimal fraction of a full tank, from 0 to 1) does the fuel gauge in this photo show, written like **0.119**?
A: **0.75**
